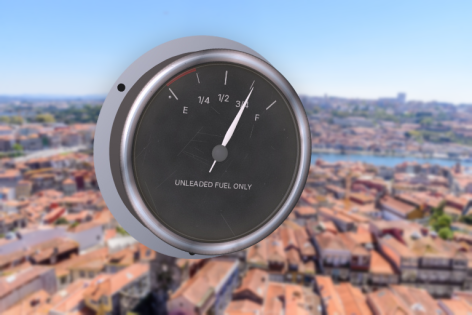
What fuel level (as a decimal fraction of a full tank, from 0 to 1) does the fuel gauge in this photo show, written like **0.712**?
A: **0.75**
